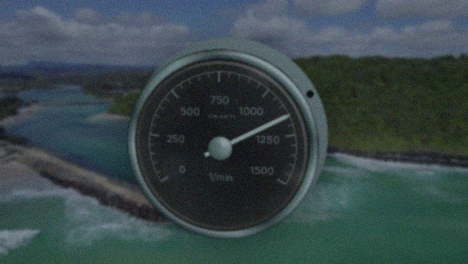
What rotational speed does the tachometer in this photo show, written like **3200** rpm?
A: **1150** rpm
